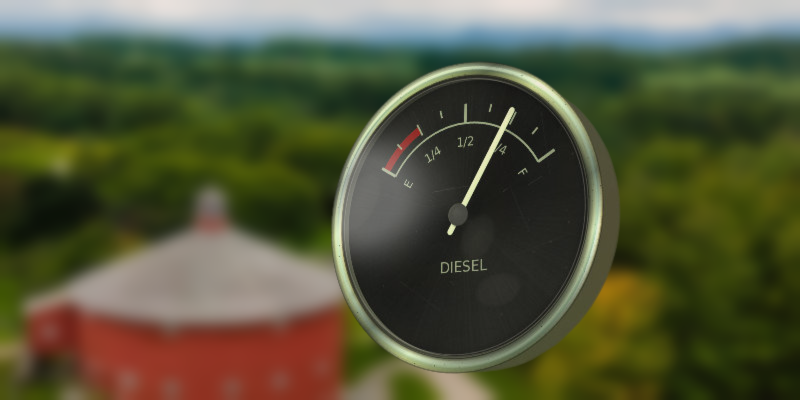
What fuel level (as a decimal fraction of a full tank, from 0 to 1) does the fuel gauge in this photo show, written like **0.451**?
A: **0.75**
